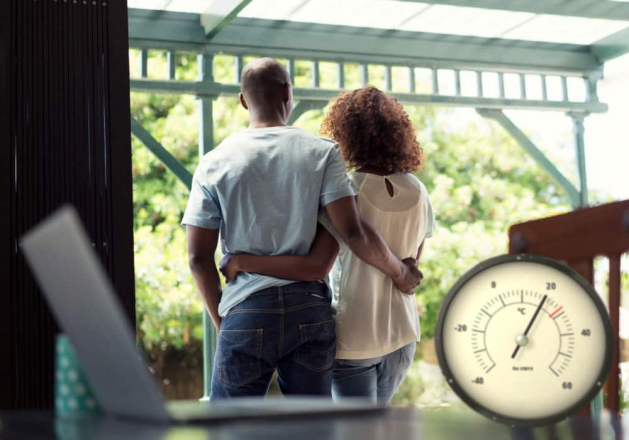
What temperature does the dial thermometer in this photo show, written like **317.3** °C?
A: **20** °C
